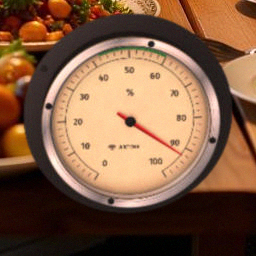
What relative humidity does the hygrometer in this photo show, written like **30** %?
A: **92** %
